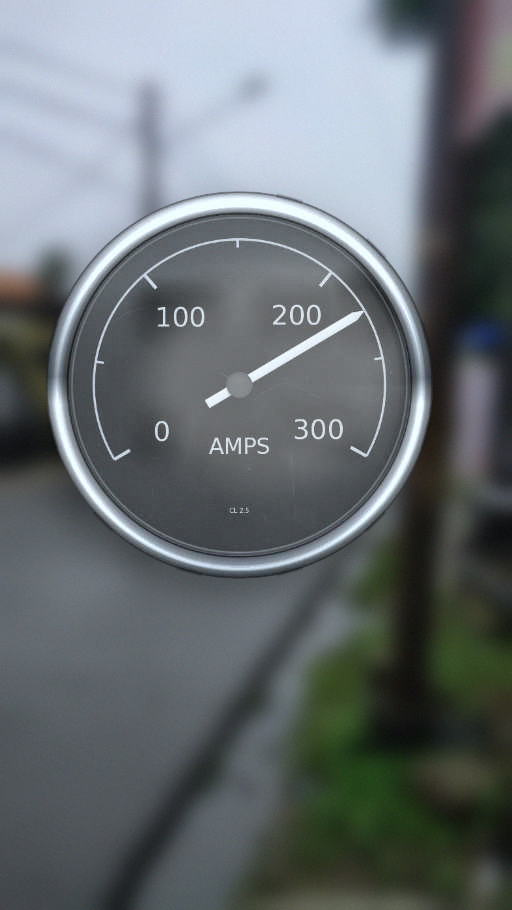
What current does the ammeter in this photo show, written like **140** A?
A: **225** A
